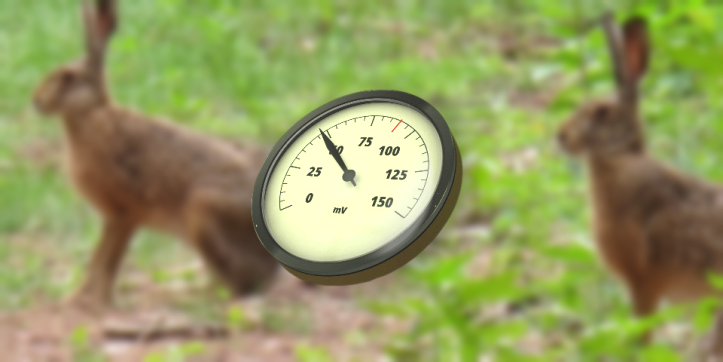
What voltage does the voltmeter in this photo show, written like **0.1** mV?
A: **47.5** mV
